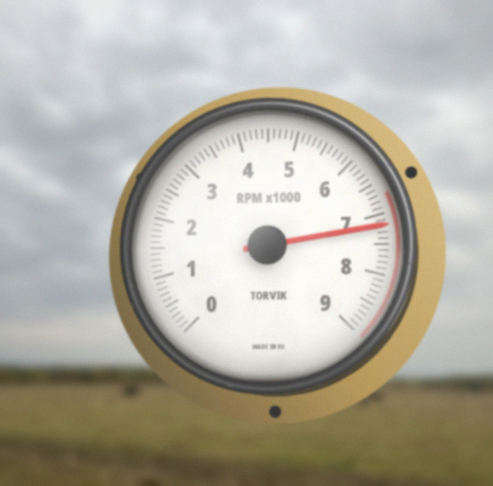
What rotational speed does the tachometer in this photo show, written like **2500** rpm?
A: **7200** rpm
